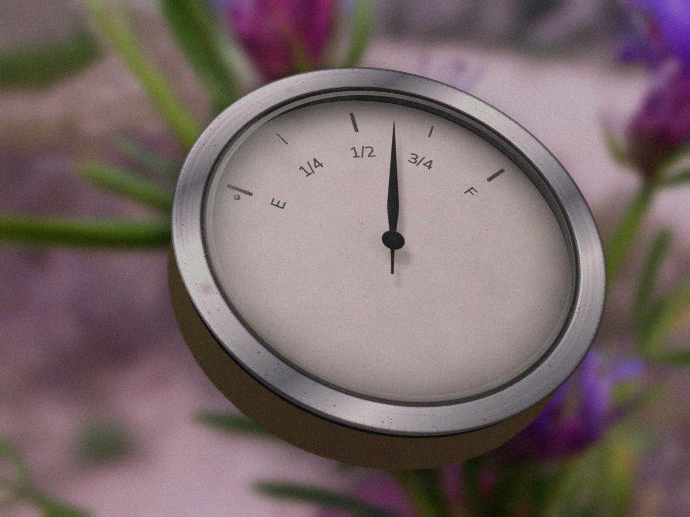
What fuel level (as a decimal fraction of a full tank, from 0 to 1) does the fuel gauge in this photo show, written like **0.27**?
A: **0.625**
